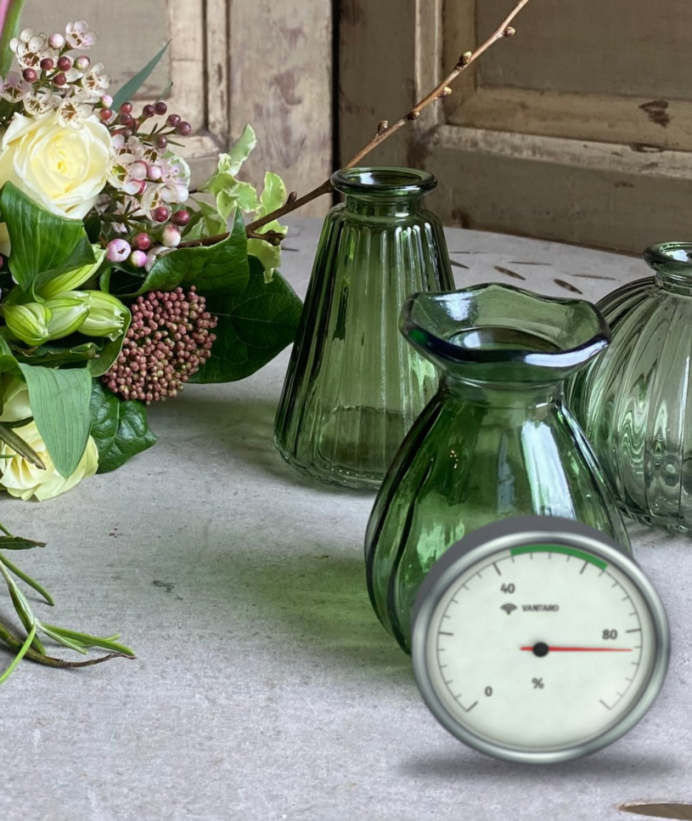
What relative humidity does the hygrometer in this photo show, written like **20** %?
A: **84** %
